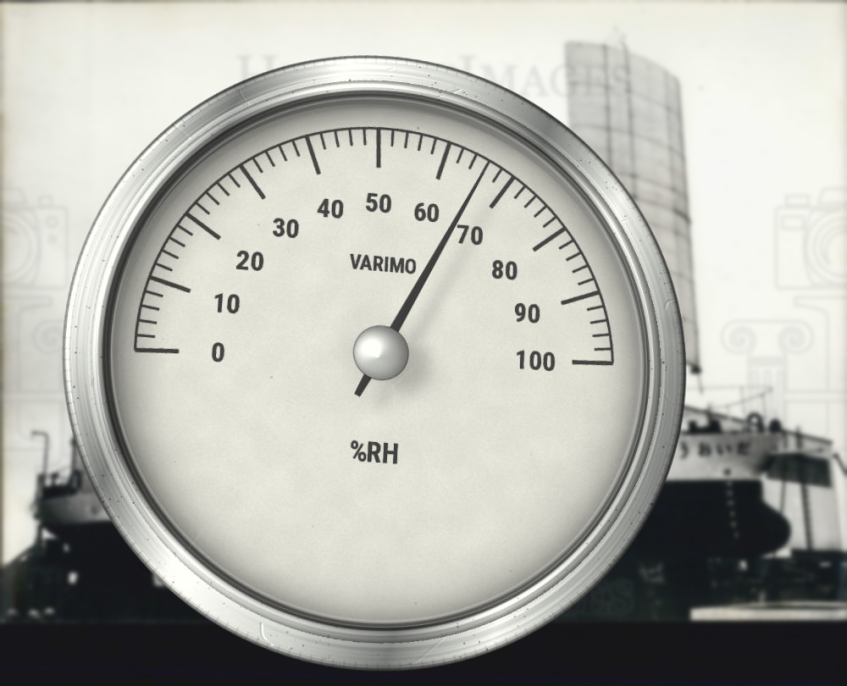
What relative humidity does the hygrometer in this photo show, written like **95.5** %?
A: **66** %
